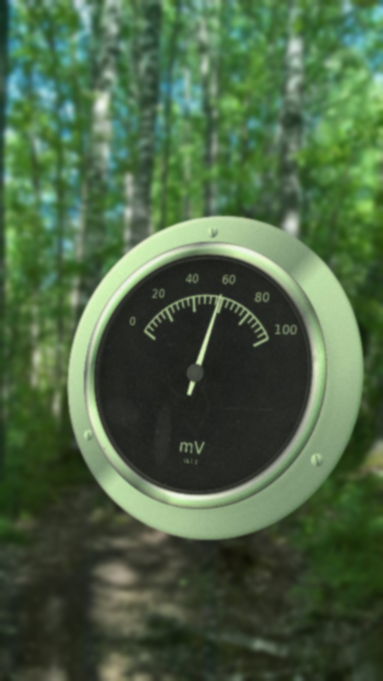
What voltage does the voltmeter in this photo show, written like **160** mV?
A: **60** mV
